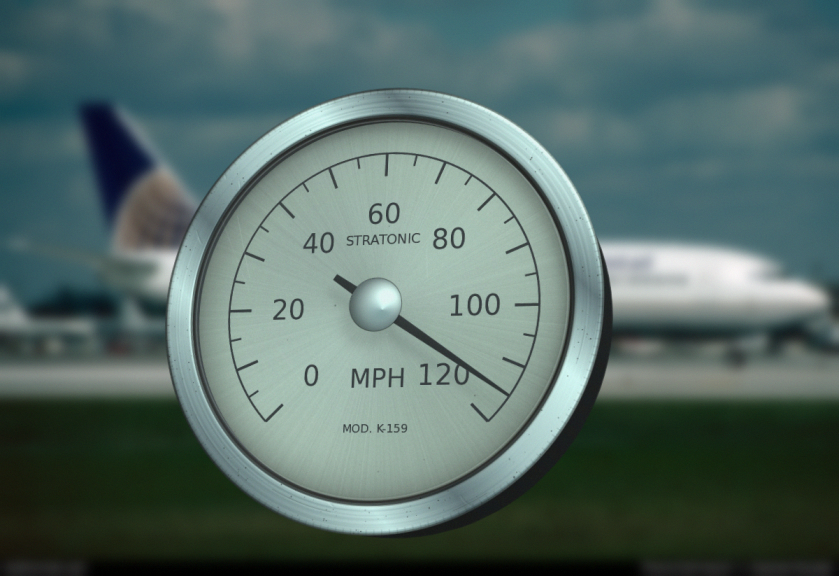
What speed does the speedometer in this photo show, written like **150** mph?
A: **115** mph
